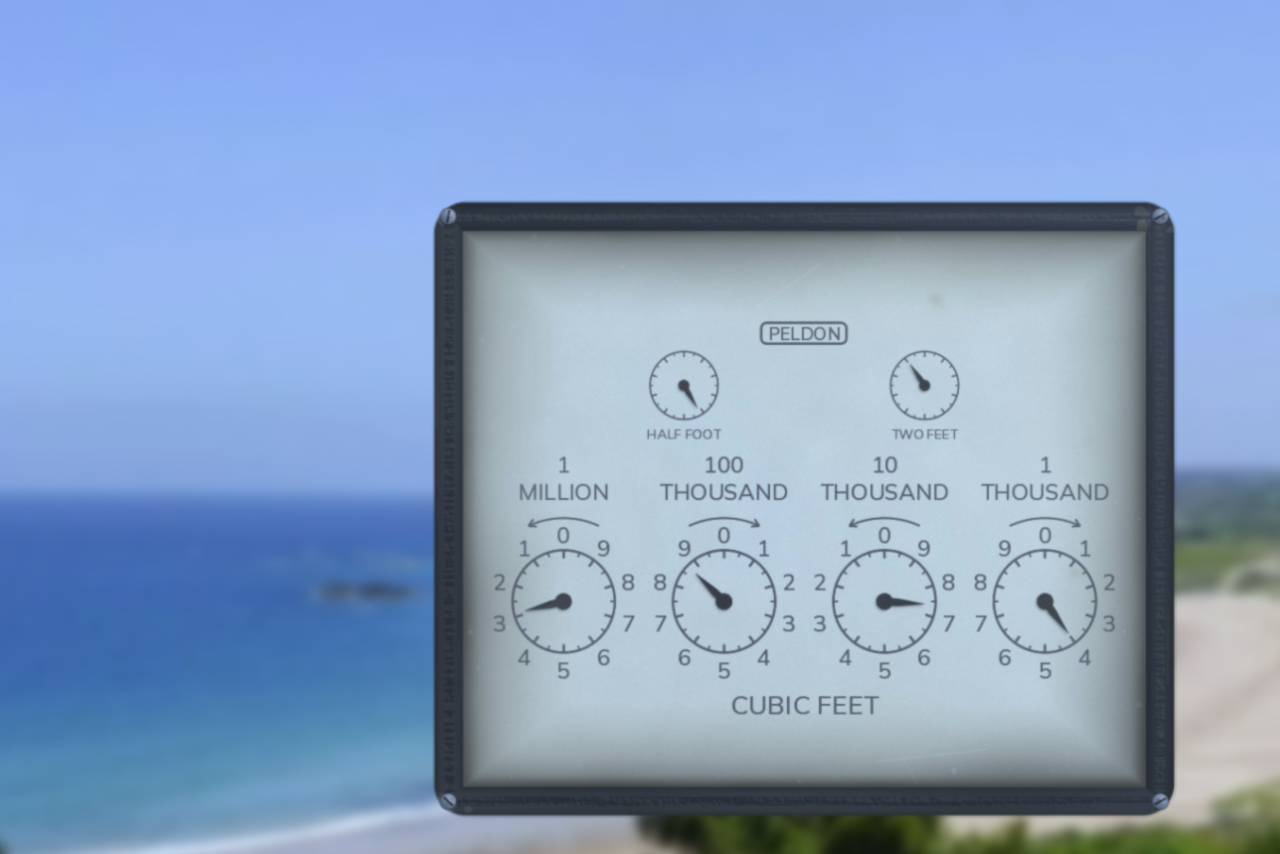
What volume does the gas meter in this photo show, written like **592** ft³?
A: **287400** ft³
